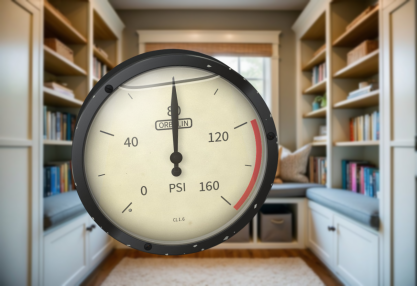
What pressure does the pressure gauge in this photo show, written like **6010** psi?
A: **80** psi
